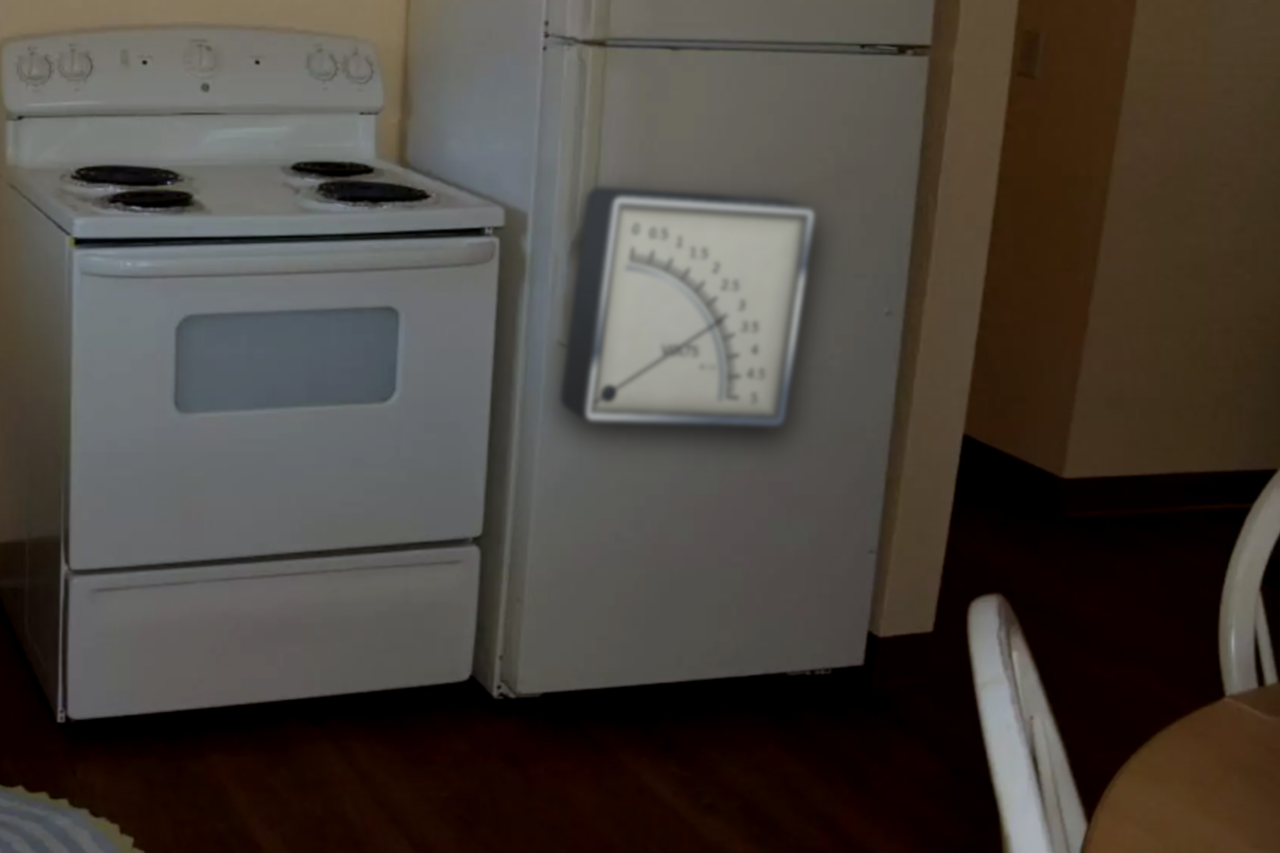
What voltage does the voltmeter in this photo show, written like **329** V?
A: **3** V
